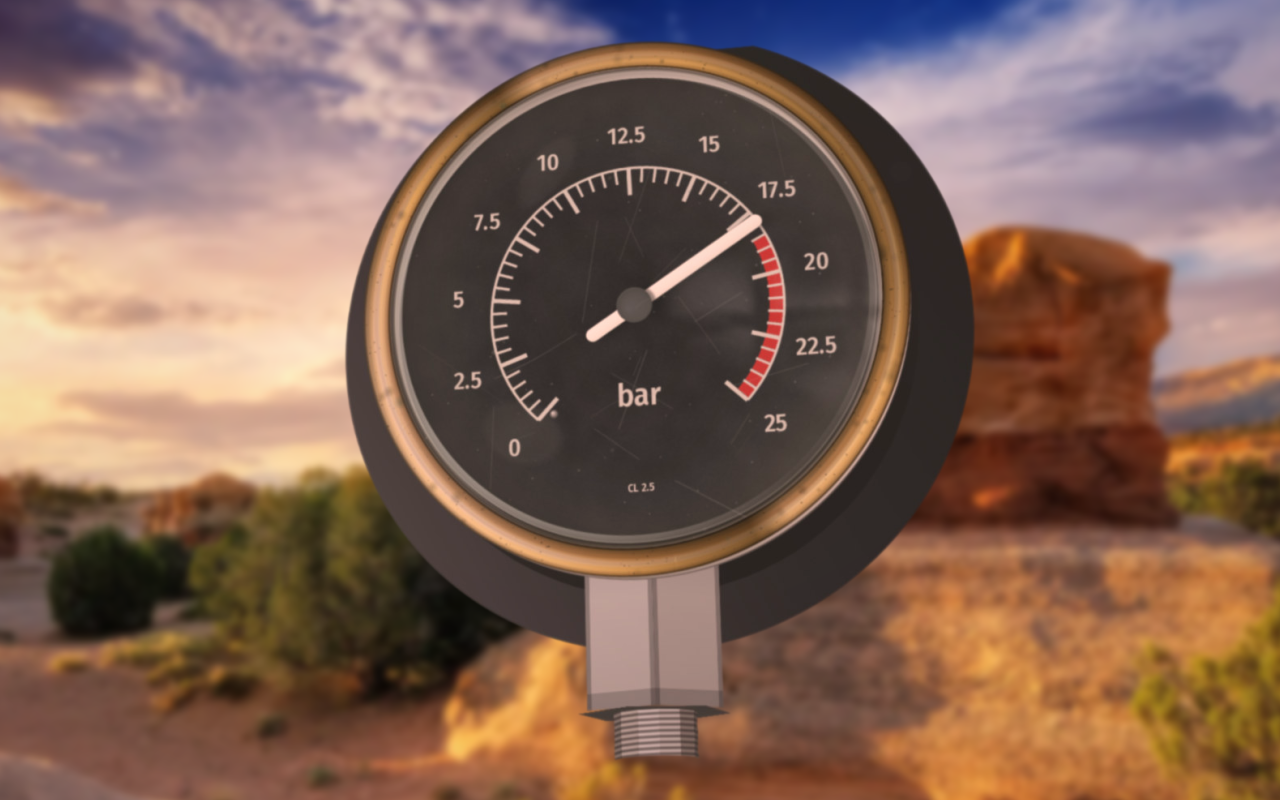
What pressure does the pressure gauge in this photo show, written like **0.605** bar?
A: **18** bar
